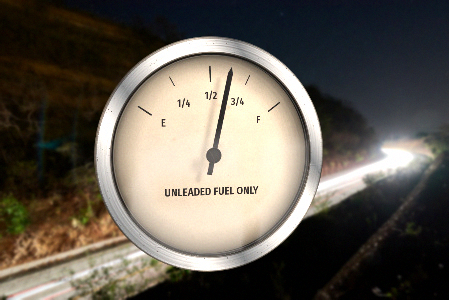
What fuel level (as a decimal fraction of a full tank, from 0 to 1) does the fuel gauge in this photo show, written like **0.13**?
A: **0.625**
